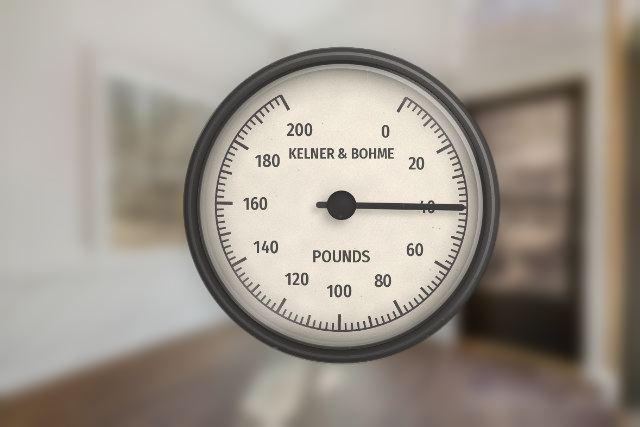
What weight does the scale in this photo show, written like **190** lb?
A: **40** lb
